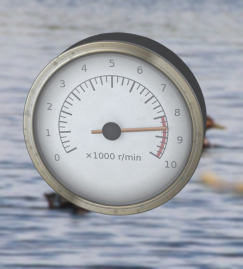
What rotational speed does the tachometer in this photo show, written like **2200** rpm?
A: **8500** rpm
